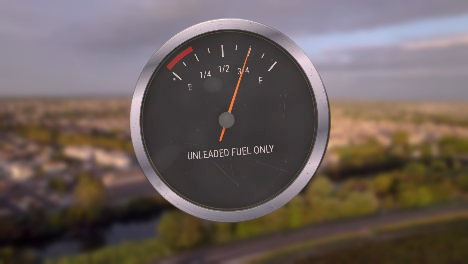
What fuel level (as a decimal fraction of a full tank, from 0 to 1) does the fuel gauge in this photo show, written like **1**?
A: **0.75**
